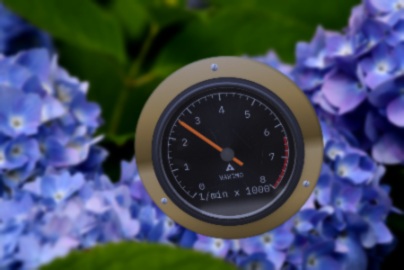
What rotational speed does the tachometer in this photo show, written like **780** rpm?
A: **2600** rpm
